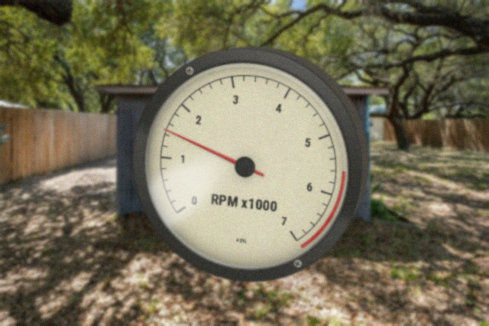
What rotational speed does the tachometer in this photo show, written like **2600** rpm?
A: **1500** rpm
